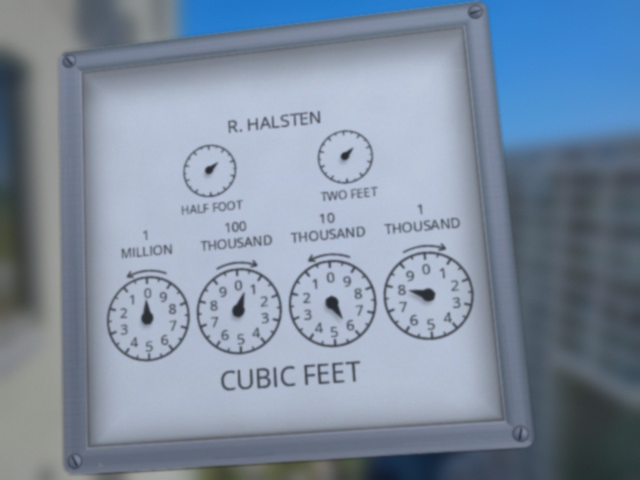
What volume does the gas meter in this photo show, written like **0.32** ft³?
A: **5800** ft³
